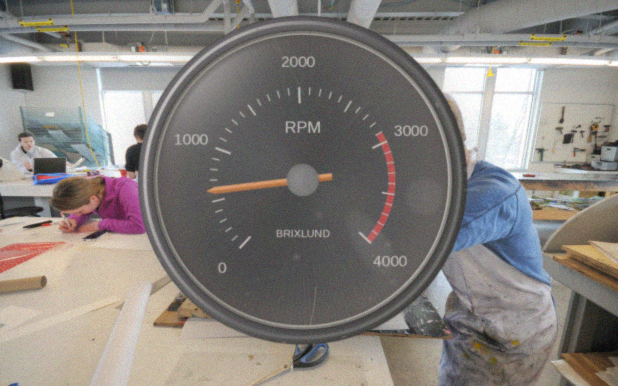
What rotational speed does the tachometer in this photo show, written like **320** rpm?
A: **600** rpm
